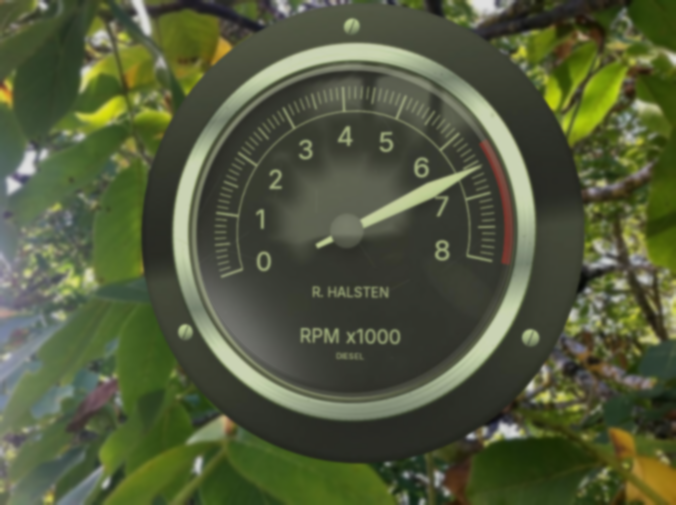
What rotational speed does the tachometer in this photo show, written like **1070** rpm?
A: **6600** rpm
